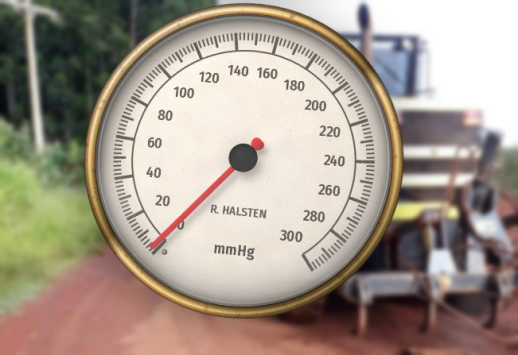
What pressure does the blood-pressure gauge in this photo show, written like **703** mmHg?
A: **2** mmHg
